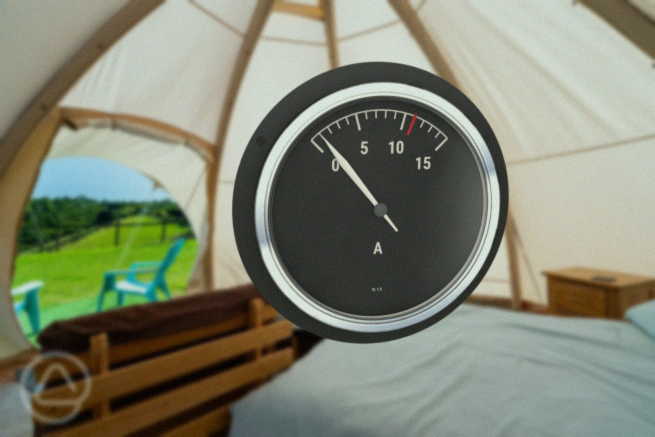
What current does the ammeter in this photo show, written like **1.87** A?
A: **1** A
